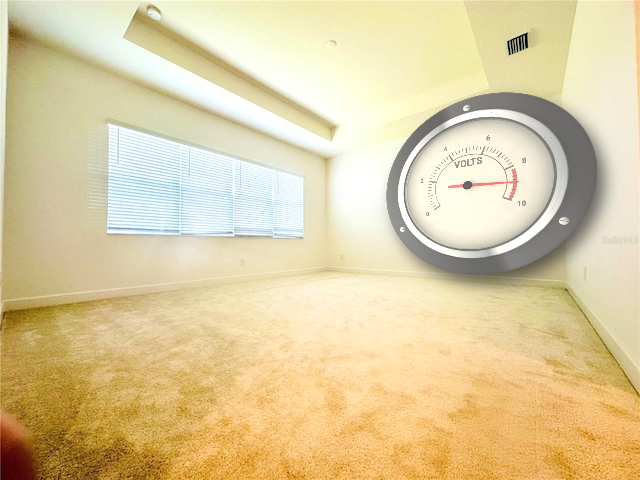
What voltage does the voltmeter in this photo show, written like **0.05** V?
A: **9** V
